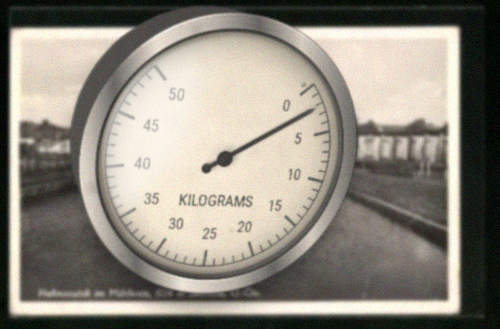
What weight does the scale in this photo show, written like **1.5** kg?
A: **2** kg
